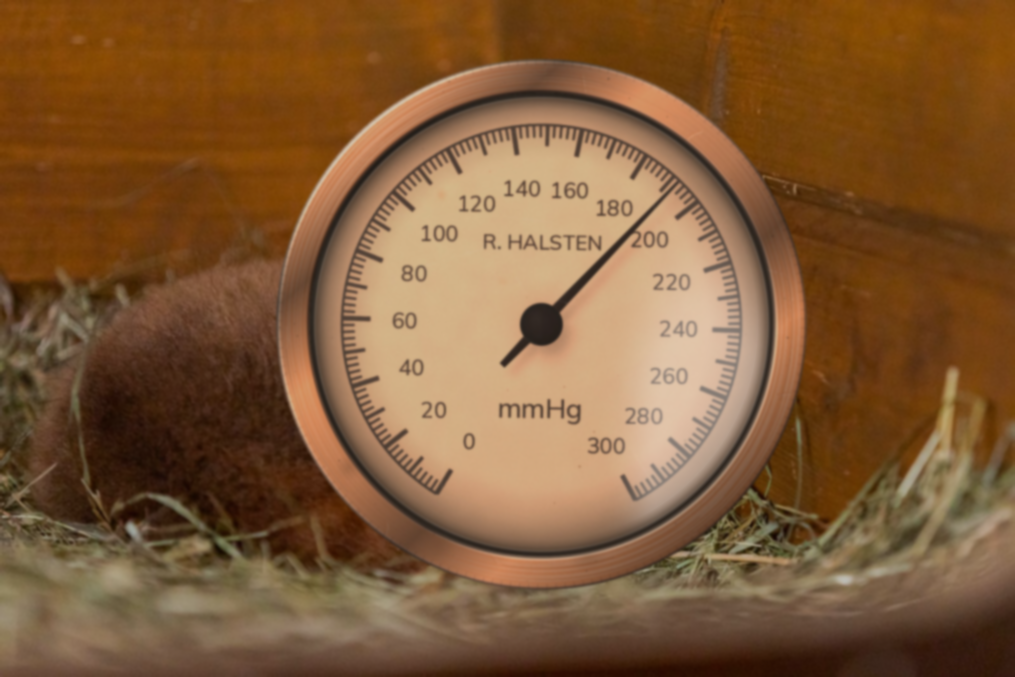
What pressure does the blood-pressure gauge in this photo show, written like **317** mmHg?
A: **192** mmHg
